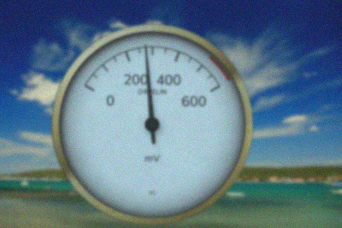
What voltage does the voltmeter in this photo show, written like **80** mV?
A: **275** mV
